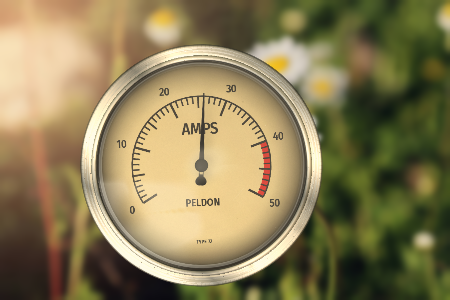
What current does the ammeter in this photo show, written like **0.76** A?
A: **26** A
